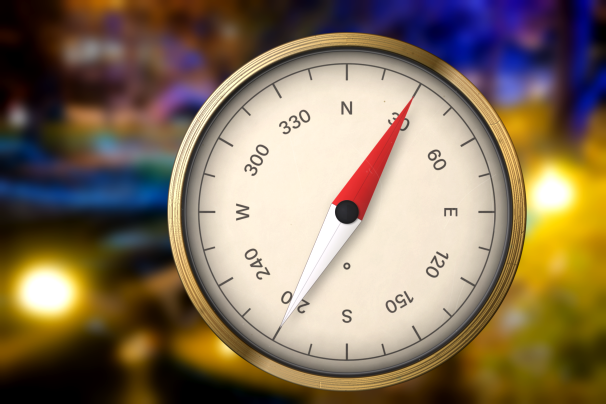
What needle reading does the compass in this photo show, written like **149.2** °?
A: **30** °
